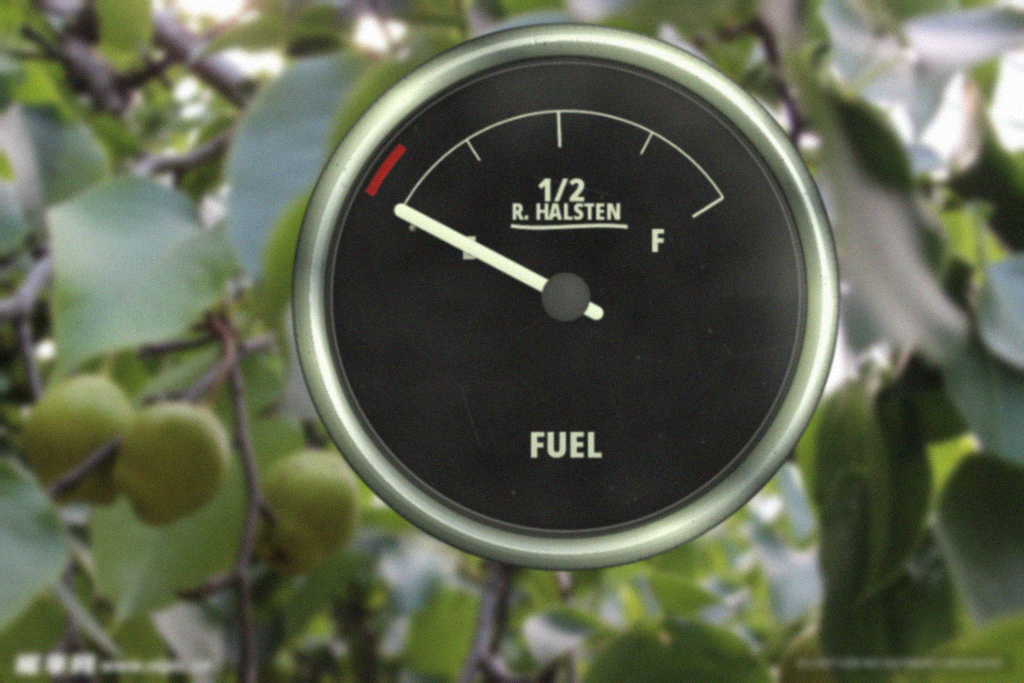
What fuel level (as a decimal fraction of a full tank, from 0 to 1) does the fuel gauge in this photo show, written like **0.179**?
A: **0**
